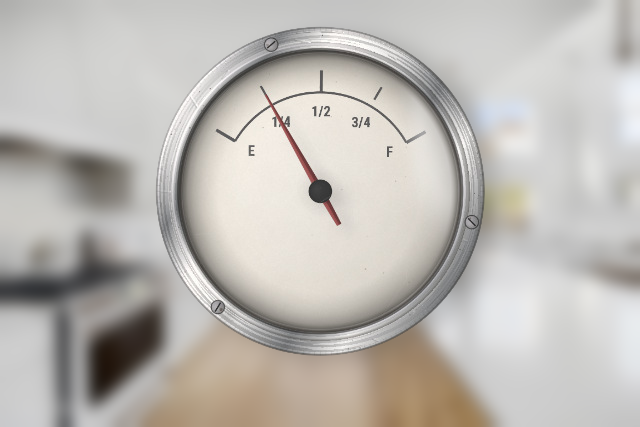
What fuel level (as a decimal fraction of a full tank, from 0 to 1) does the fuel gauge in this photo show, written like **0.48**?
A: **0.25**
